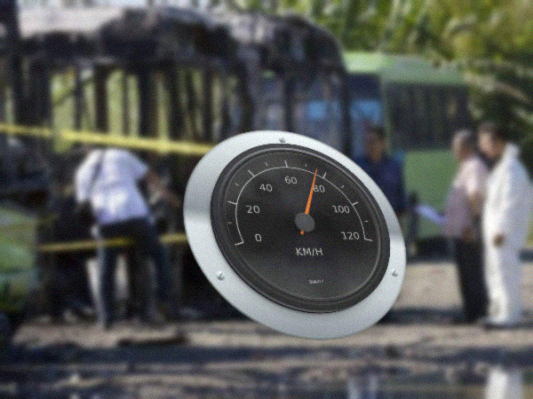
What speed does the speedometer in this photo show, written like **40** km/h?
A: **75** km/h
